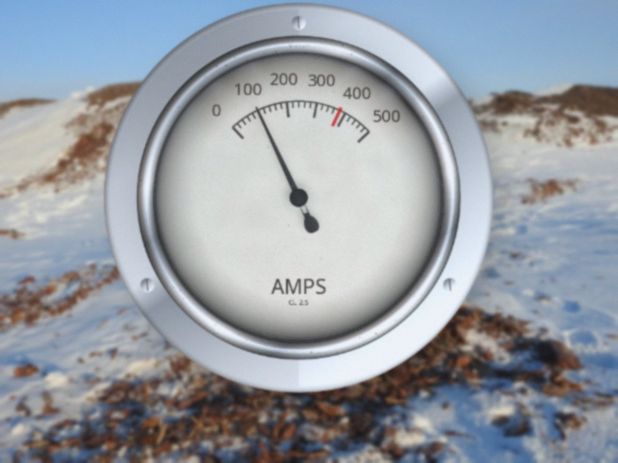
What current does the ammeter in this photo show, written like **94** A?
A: **100** A
